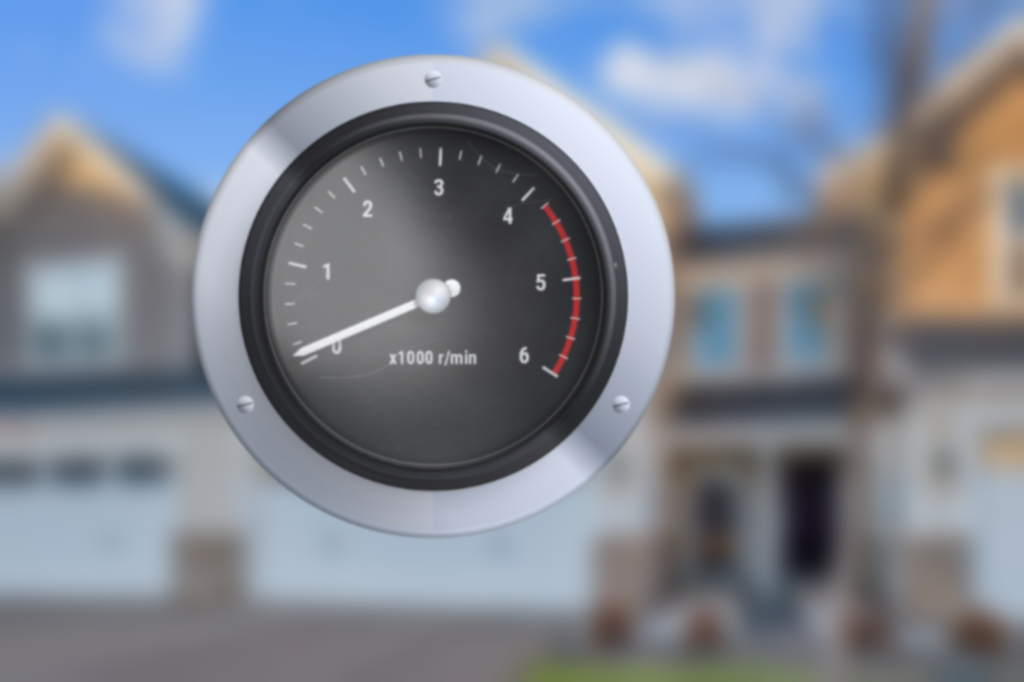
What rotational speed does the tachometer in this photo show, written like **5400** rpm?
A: **100** rpm
